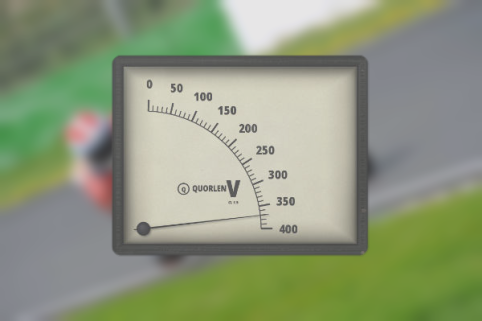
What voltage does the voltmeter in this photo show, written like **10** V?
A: **370** V
